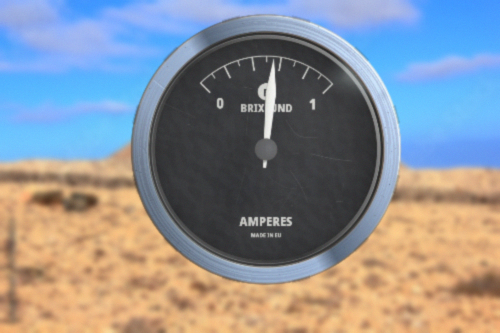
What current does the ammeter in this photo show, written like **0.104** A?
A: **0.55** A
